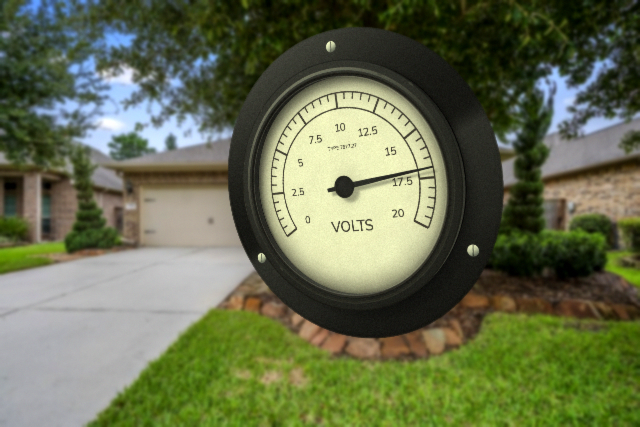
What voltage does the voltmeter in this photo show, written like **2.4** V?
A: **17** V
